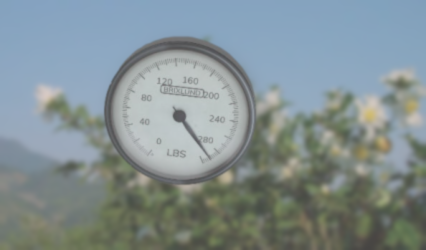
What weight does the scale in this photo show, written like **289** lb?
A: **290** lb
